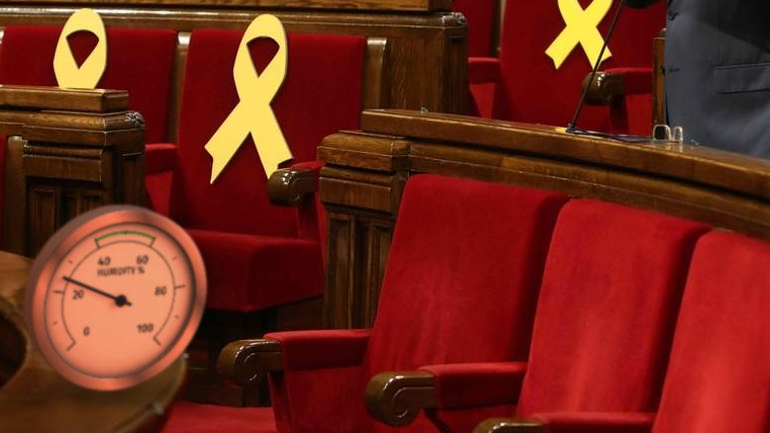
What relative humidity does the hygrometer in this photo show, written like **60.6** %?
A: **25** %
